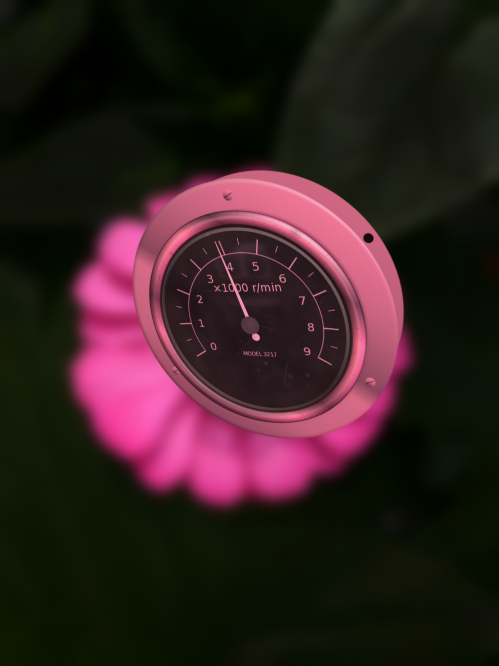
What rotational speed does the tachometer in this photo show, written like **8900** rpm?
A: **4000** rpm
